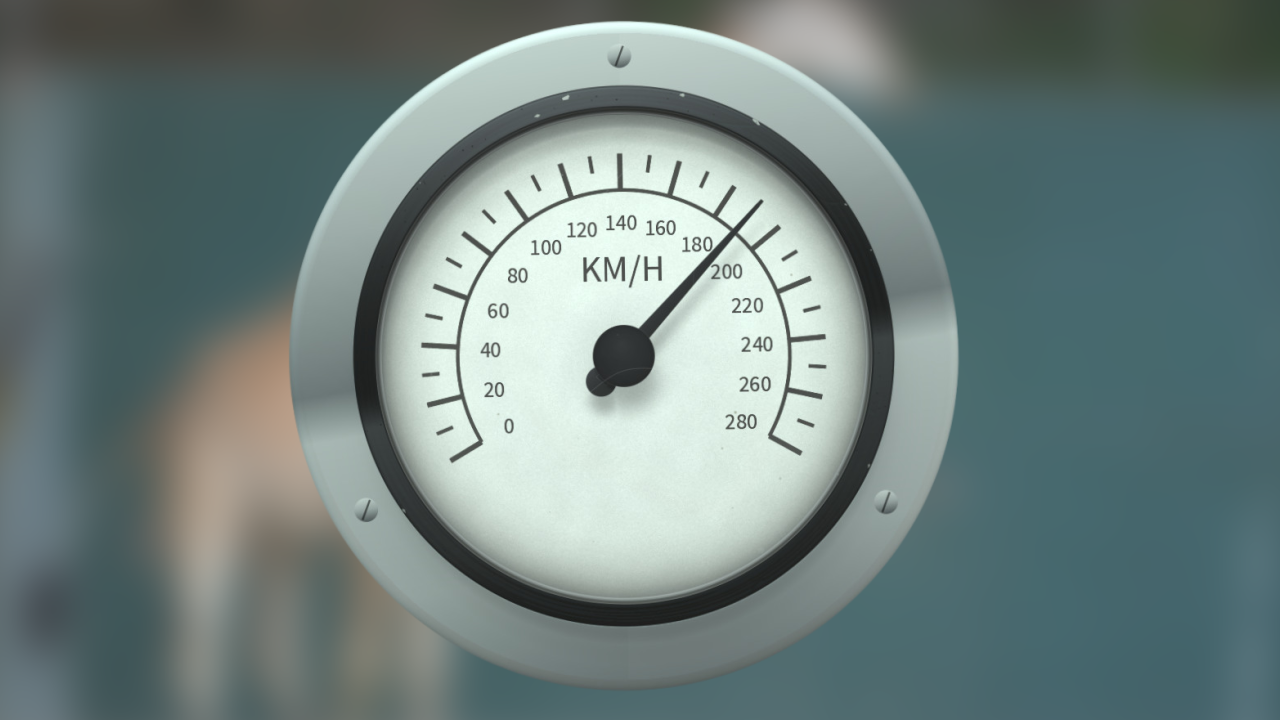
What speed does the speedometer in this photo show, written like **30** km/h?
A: **190** km/h
